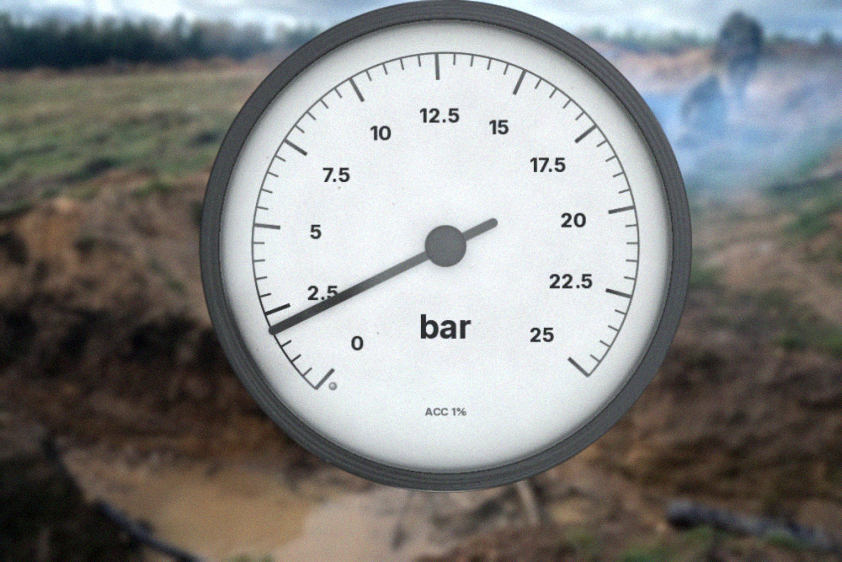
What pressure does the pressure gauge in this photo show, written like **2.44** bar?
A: **2** bar
